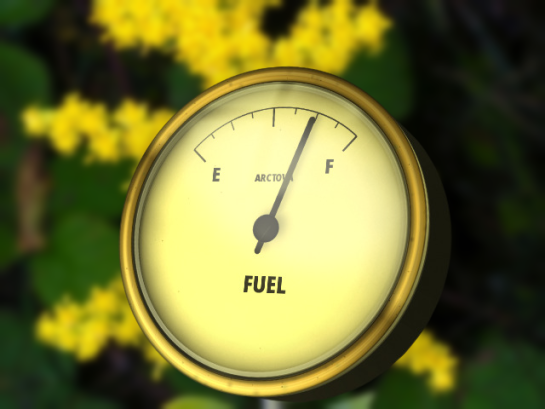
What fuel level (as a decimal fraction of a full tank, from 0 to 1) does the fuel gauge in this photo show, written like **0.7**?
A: **0.75**
